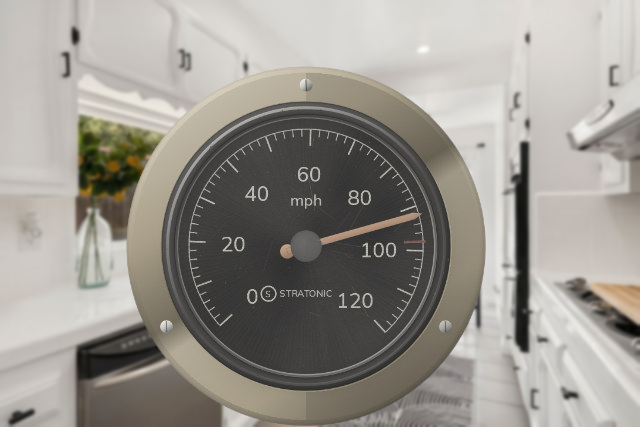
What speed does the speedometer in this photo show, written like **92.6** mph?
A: **92** mph
